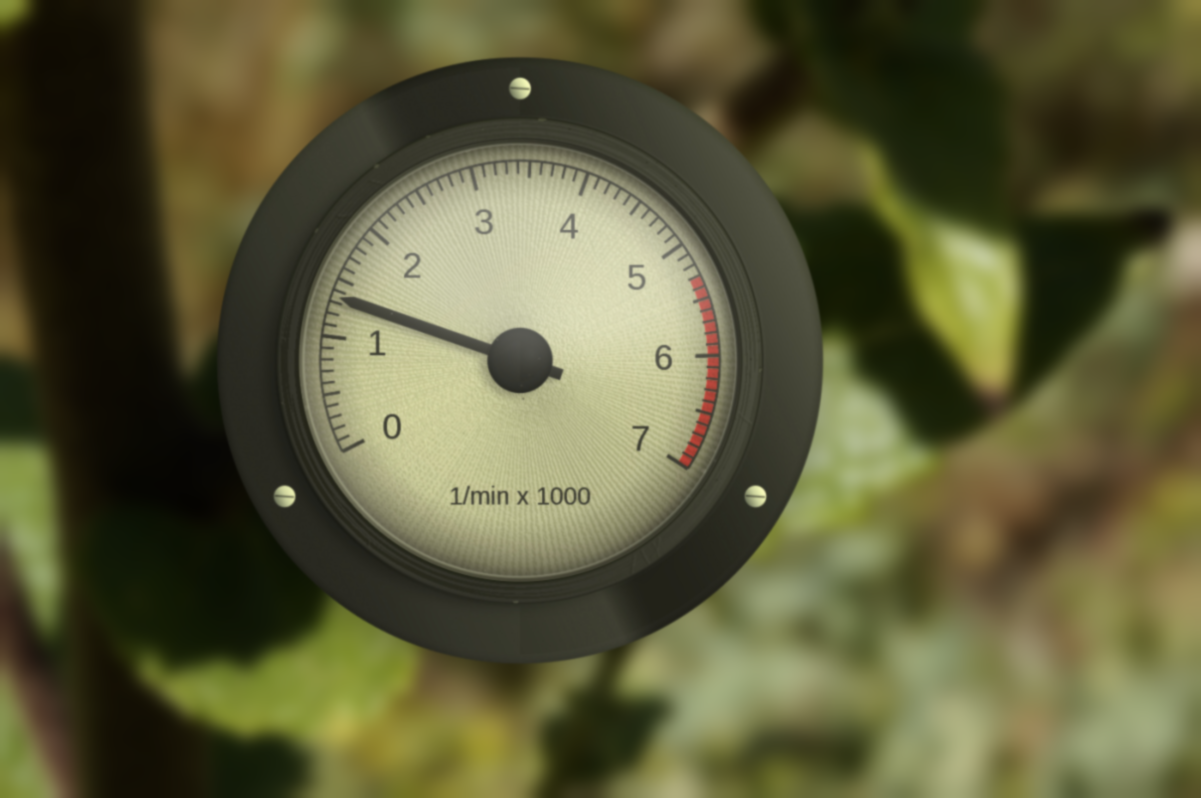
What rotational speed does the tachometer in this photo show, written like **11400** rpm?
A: **1350** rpm
